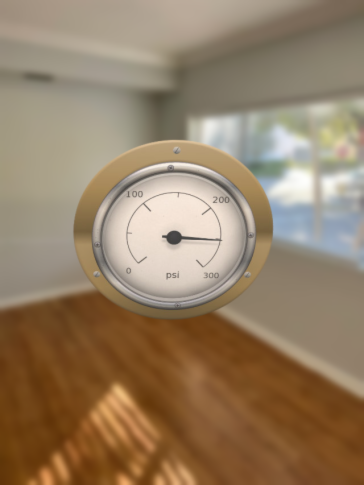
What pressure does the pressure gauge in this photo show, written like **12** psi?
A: **250** psi
